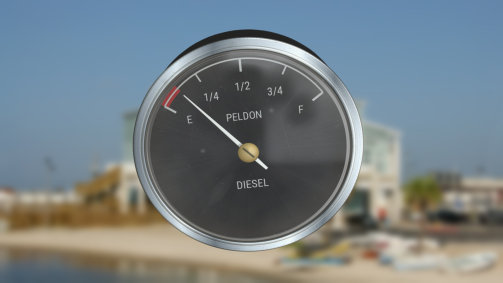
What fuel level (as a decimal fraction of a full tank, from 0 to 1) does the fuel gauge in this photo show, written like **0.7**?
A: **0.125**
